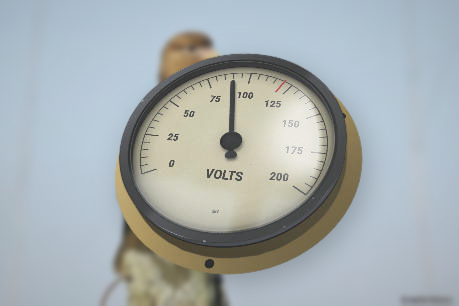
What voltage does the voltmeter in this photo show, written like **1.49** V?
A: **90** V
